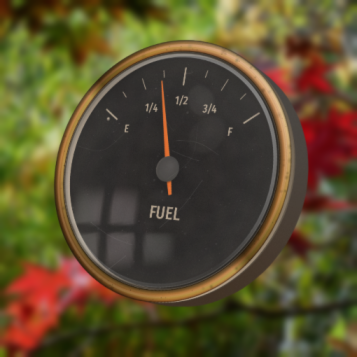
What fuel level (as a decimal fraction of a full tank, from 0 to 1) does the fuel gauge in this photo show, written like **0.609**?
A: **0.375**
